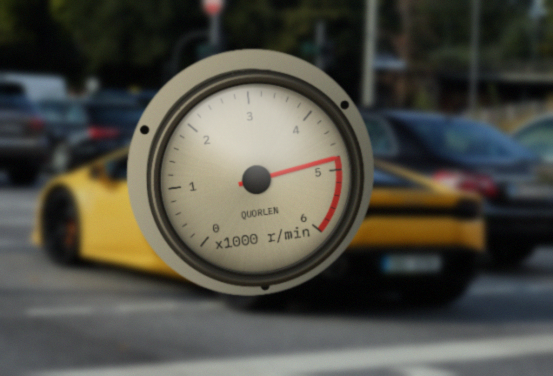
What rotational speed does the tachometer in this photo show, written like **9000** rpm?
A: **4800** rpm
